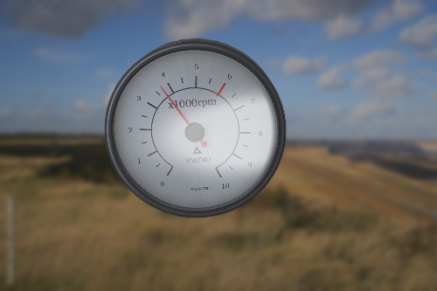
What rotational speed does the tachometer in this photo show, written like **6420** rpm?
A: **3750** rpm
